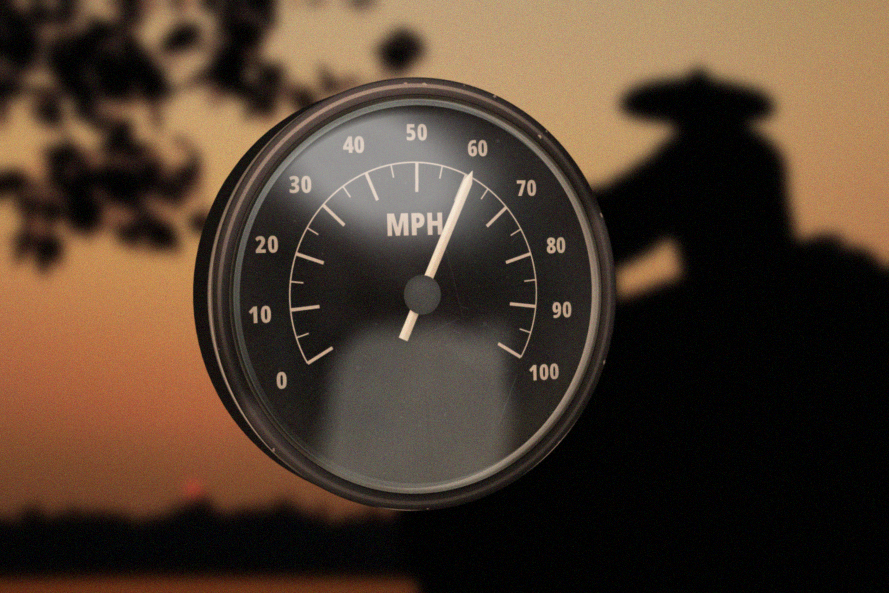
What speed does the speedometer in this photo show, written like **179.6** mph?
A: **60** mph
